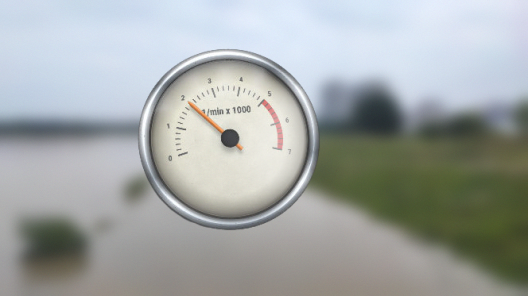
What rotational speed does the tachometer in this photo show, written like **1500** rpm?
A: **2000** rpm
